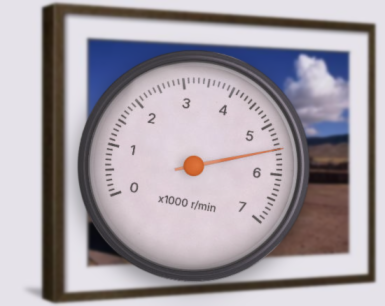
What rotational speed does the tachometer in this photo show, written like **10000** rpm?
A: **5500** rpm
